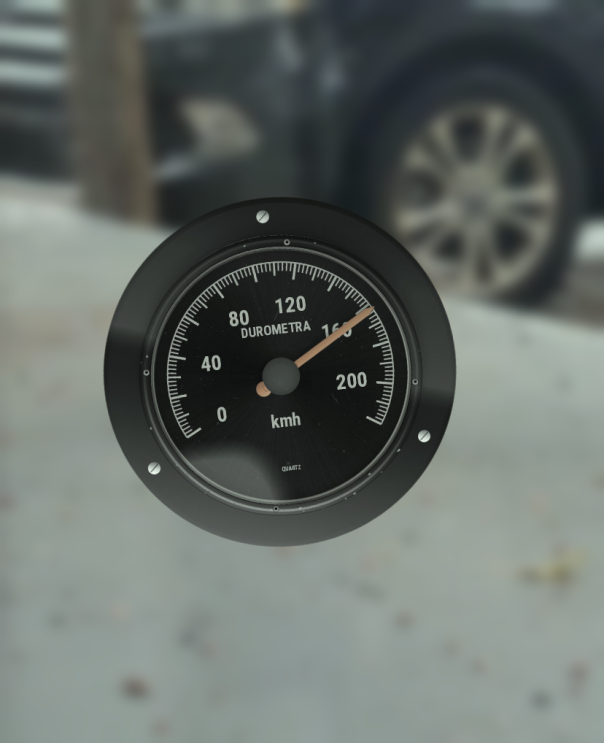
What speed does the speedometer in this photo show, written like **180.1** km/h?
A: **162** km/h
